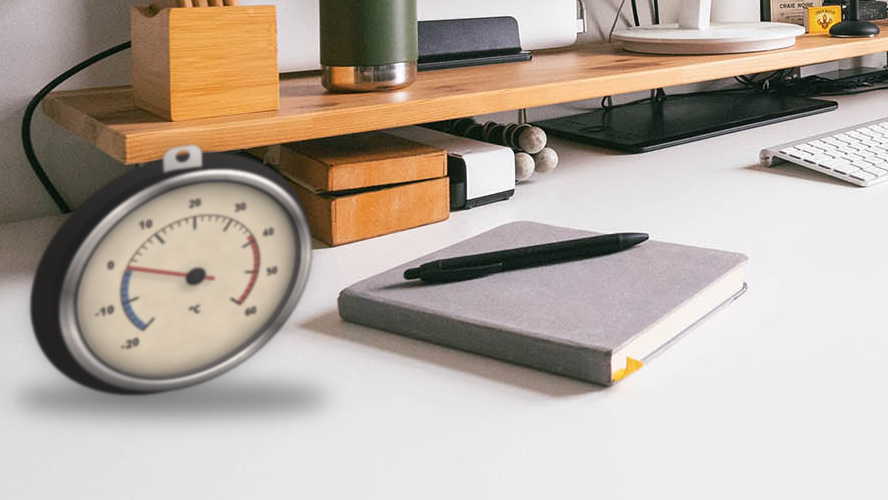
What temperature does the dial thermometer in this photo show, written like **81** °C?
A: **0** °C
